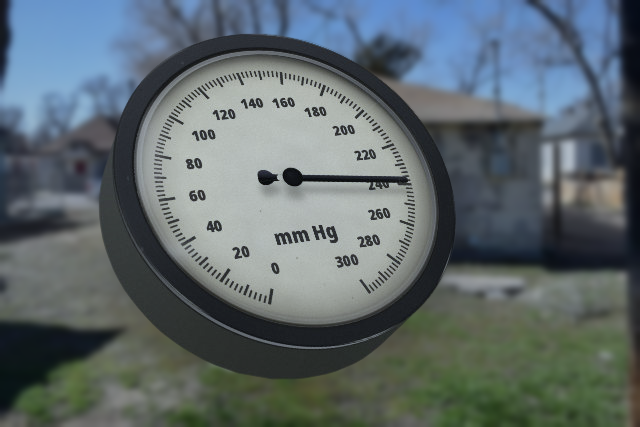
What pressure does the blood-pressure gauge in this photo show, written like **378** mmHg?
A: **240** mmHg
